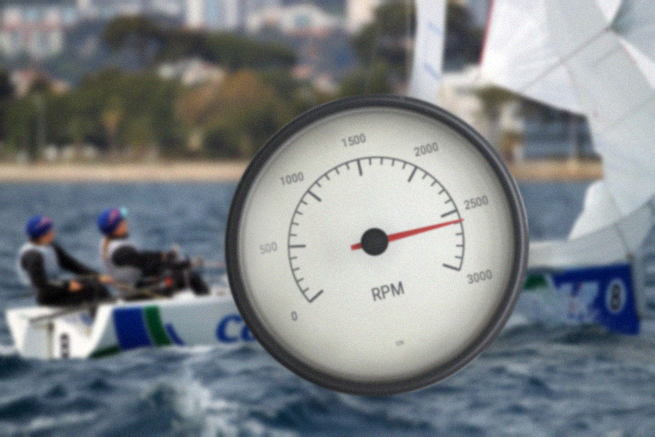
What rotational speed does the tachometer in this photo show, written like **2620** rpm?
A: **2600** rpm
